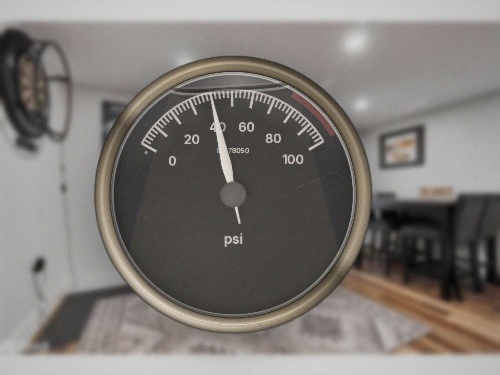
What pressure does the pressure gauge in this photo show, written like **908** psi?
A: **40** psi
